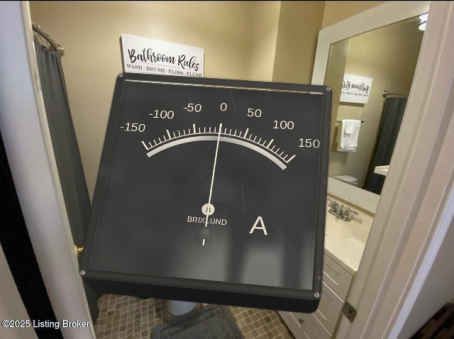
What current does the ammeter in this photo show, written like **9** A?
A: **0** A
